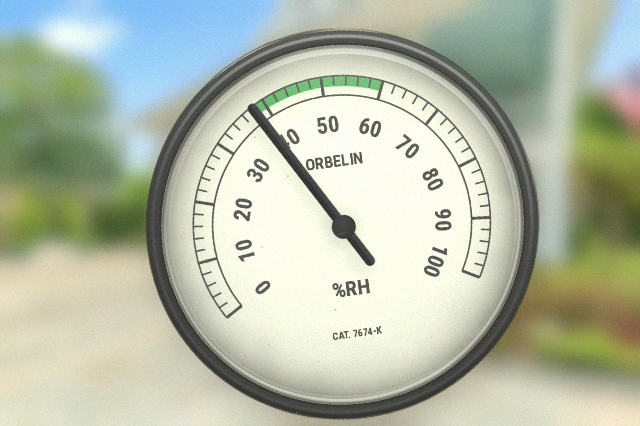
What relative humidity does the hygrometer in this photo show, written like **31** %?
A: **38** %
